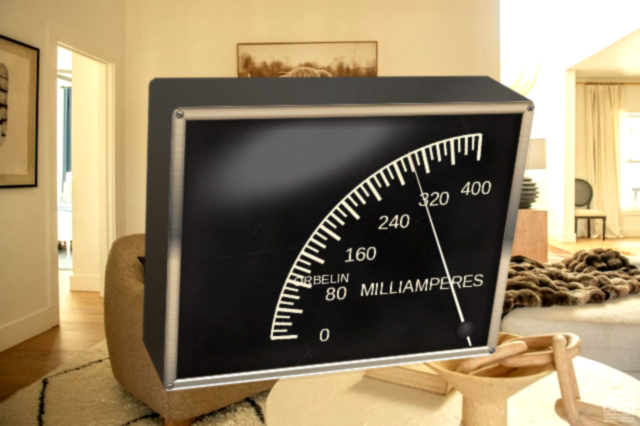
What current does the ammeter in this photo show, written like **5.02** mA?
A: **300** mA
